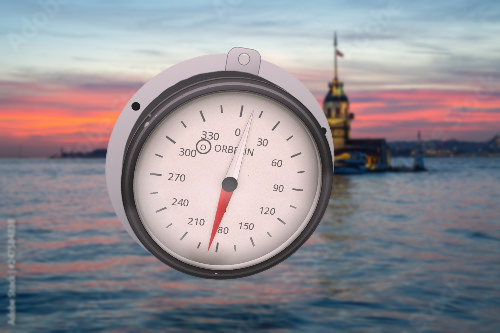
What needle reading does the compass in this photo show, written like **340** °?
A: **187.5** °
